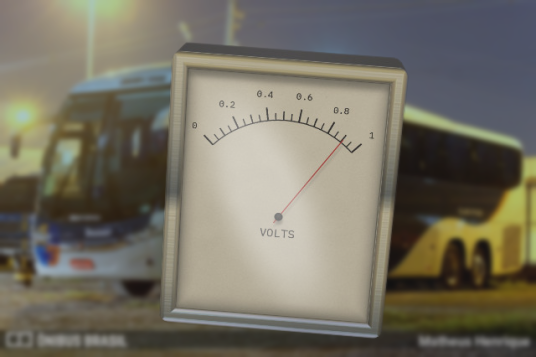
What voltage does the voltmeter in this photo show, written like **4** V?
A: **0.9** V
